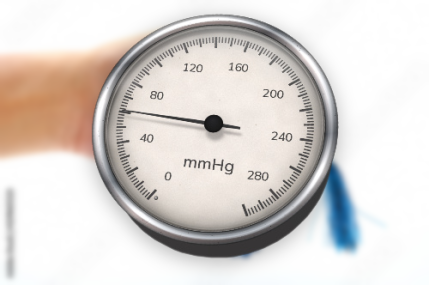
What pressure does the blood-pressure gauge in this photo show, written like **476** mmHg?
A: **60** mmHg
